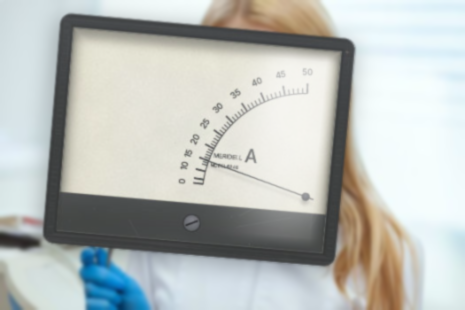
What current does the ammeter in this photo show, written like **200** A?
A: **15** A
